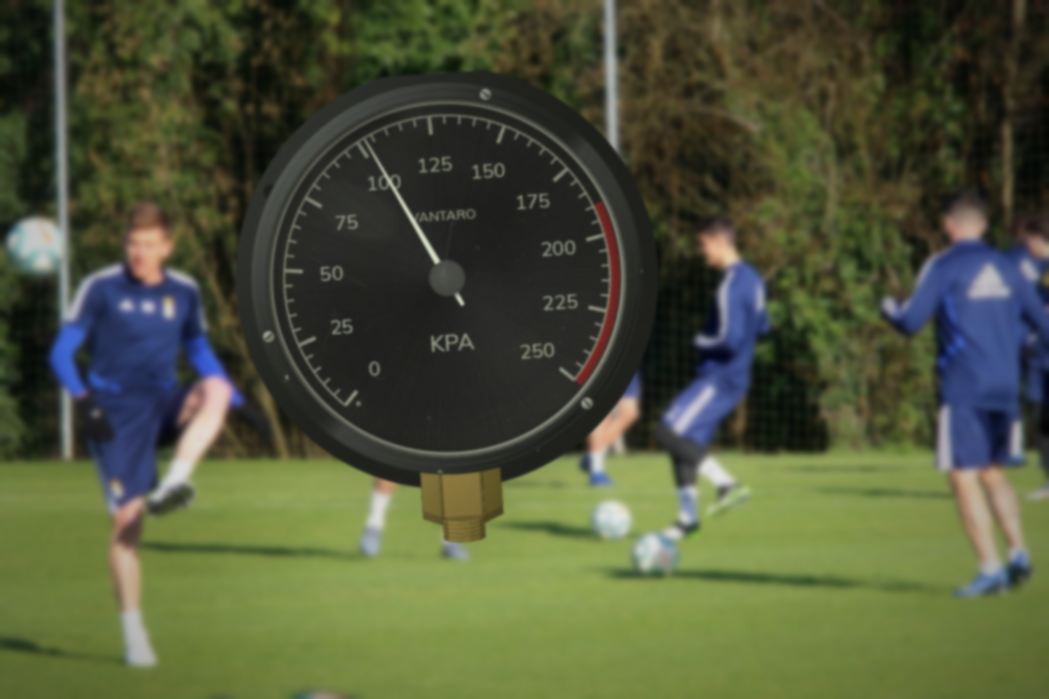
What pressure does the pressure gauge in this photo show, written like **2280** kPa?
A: **102.5** kPa
